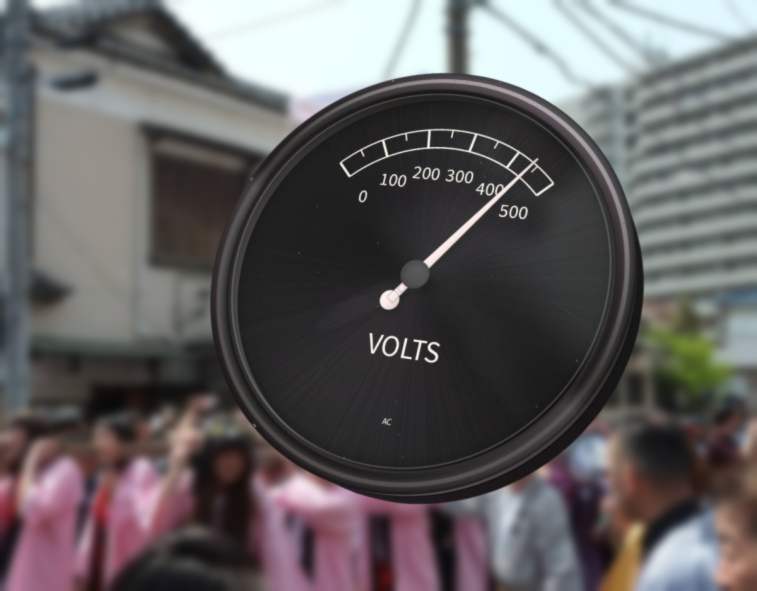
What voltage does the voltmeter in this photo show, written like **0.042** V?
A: **450** V
